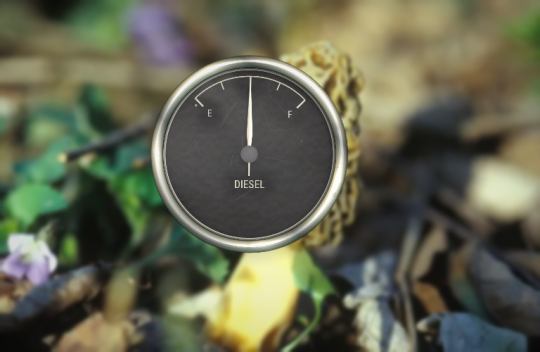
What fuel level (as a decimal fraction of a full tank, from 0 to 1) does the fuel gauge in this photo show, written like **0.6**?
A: **0.5**
